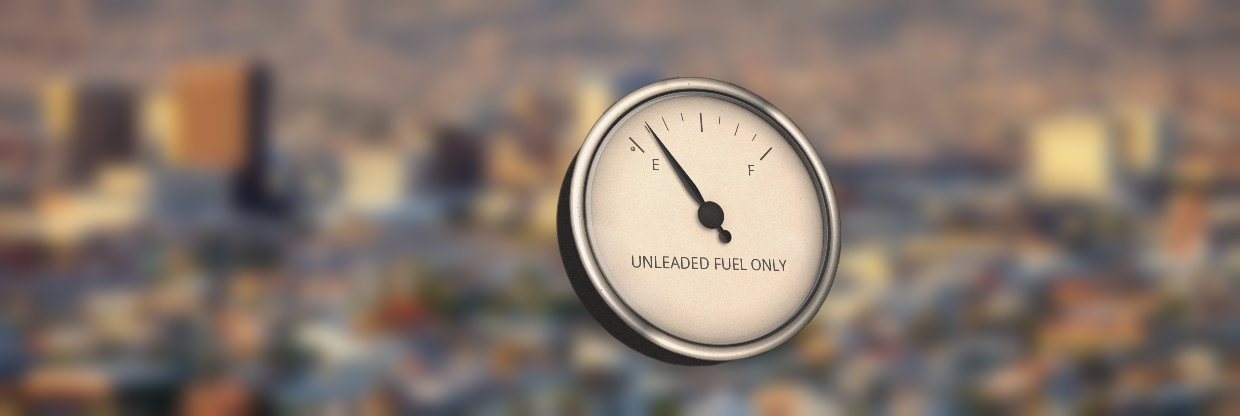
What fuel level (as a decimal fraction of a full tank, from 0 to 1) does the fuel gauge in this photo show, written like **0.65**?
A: **0.125**
